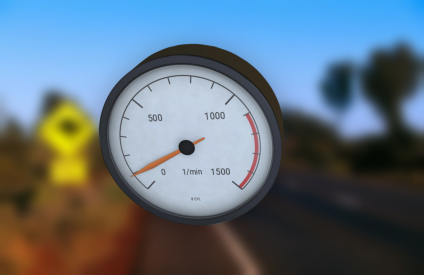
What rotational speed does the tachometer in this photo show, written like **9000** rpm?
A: **100** rpm
